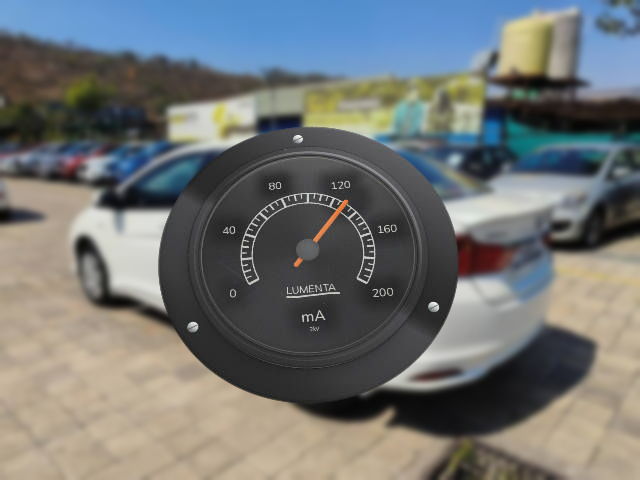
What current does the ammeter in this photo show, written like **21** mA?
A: **130** mA
